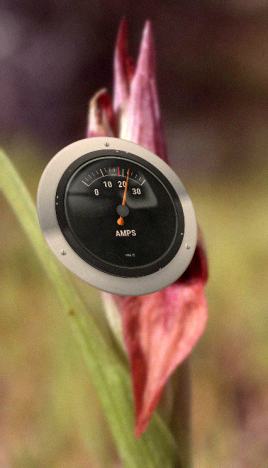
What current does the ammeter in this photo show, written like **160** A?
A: **22** A
